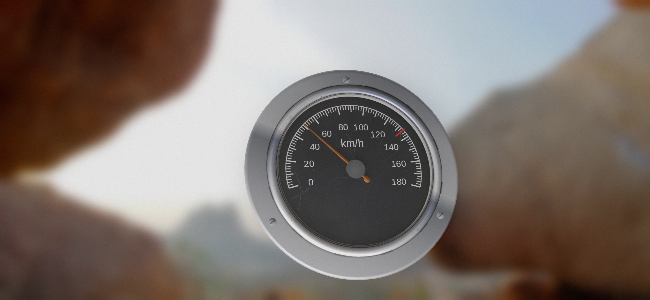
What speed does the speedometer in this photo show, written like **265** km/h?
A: **50** km/h
